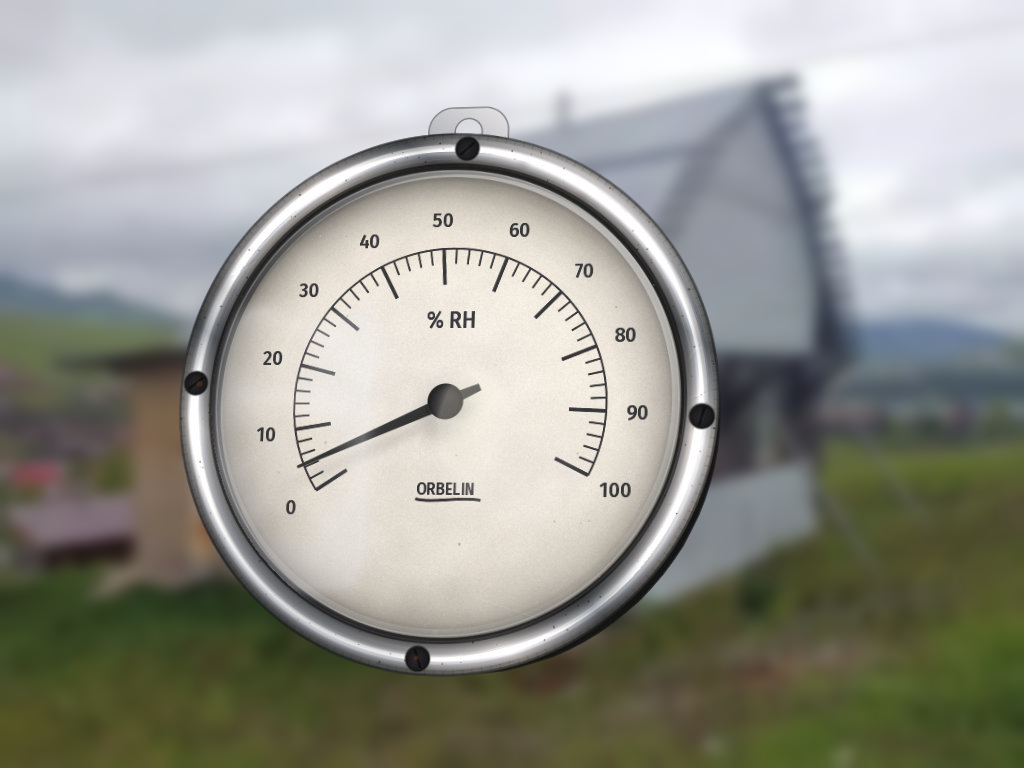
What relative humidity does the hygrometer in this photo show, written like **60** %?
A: **4** %
